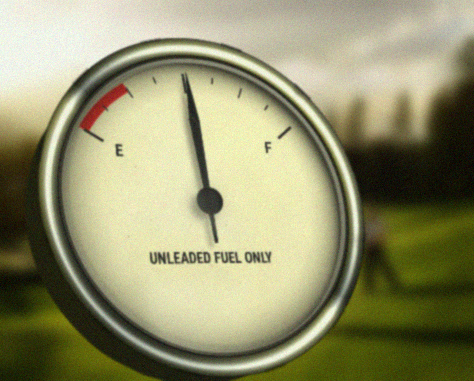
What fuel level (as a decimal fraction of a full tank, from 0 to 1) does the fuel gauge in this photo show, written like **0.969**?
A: **0.5**
